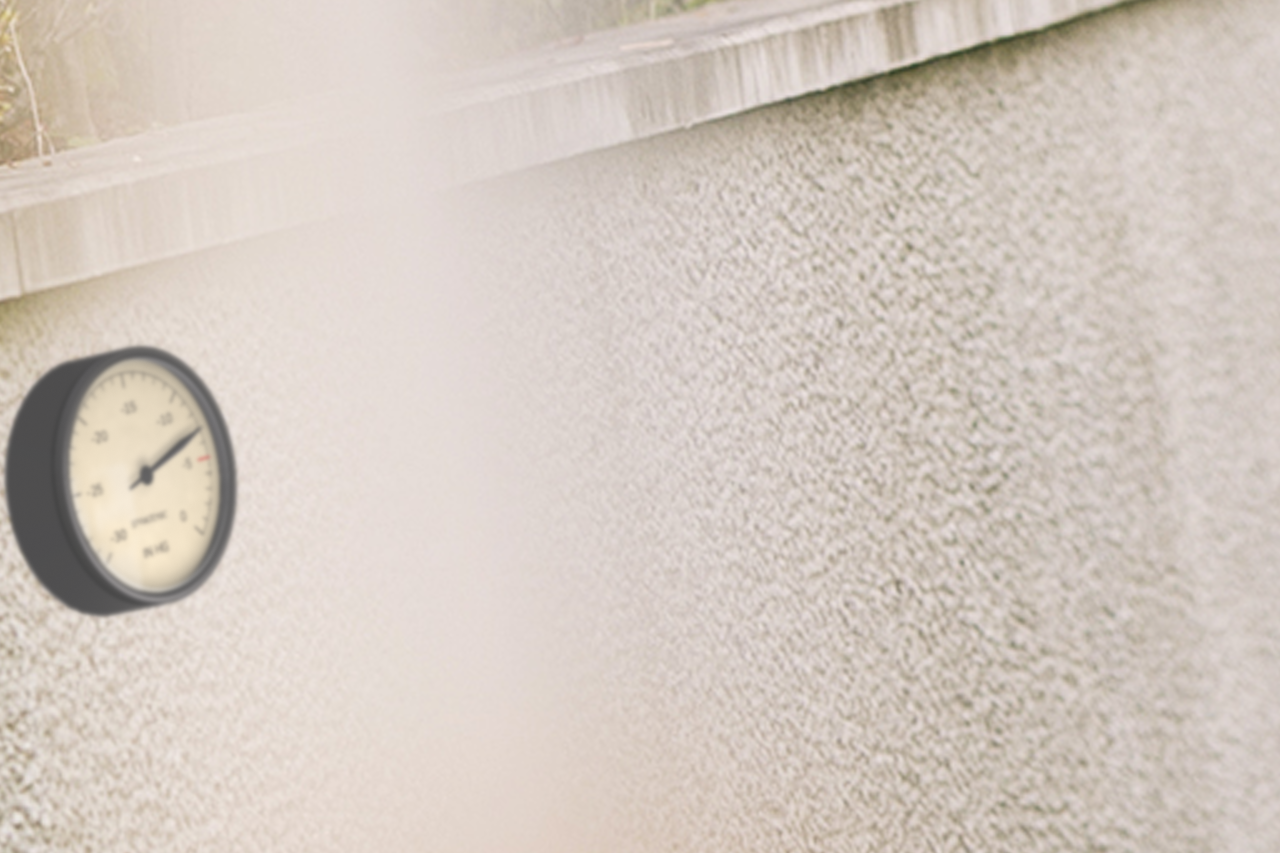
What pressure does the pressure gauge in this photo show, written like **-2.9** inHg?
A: **-7** inHg
